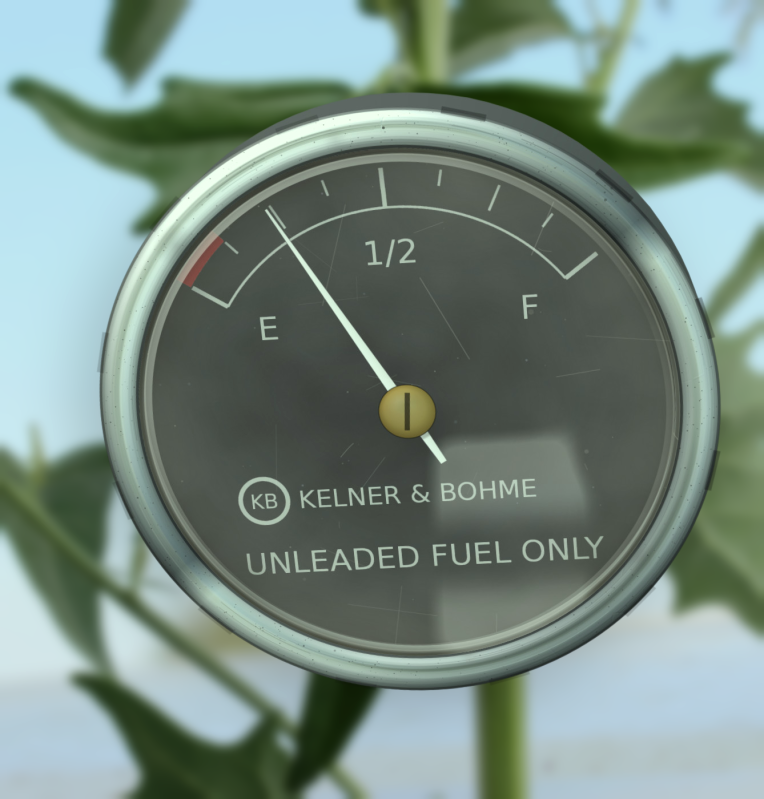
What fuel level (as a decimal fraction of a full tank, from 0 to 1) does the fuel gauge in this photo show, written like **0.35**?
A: **0.25**
